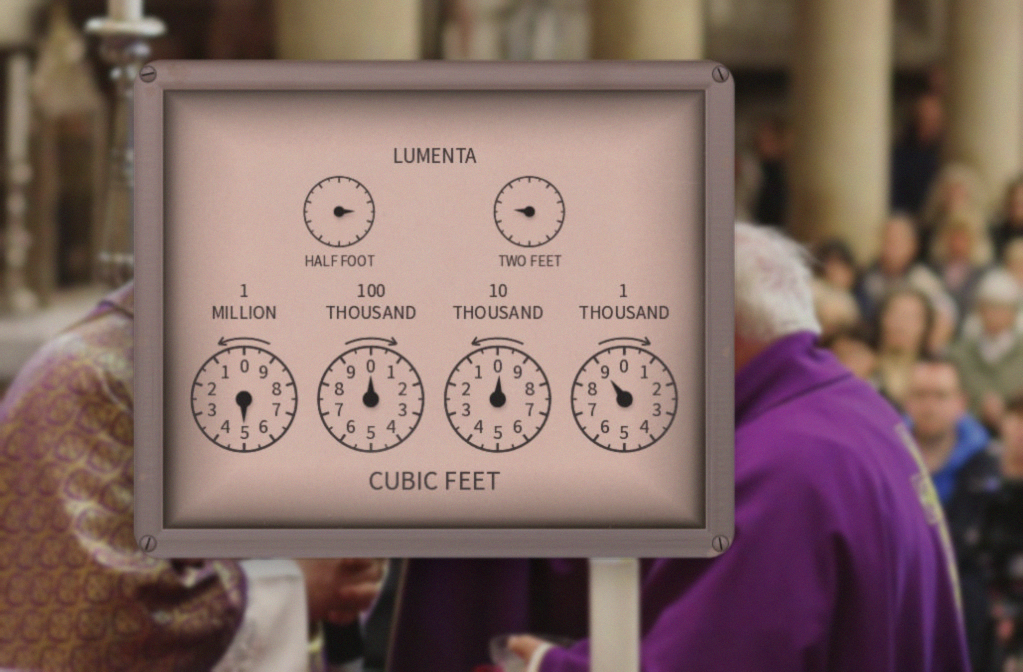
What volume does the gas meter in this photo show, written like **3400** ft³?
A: **499900** ft³
